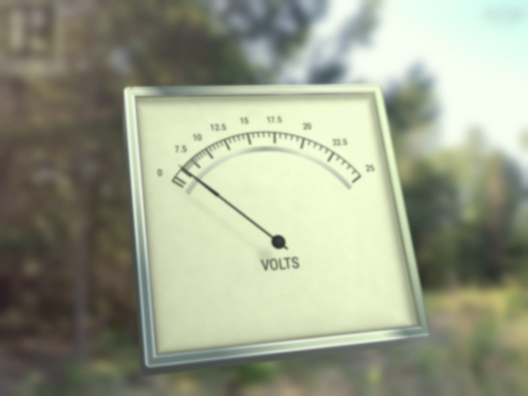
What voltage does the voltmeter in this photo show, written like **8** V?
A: **5** V
